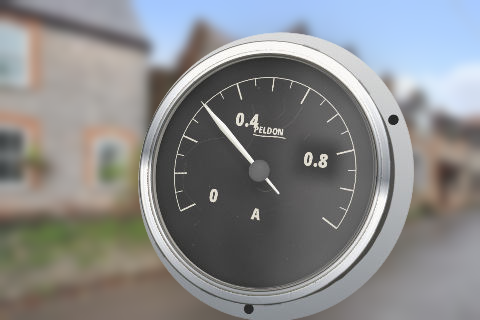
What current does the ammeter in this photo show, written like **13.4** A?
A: **0.3** A
